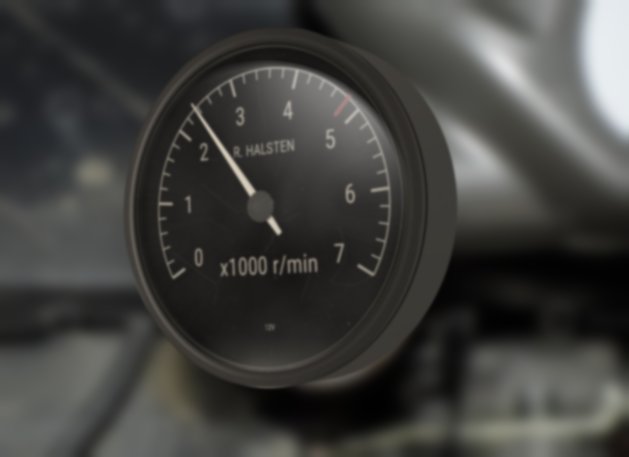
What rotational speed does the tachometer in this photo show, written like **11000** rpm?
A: **2400** rpm
